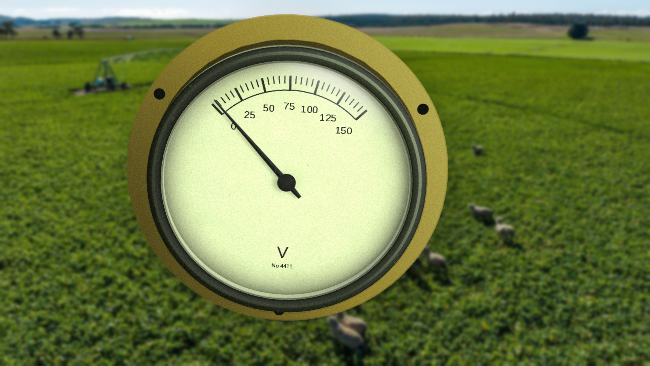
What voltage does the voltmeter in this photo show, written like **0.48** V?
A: **5** V
